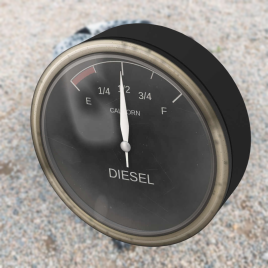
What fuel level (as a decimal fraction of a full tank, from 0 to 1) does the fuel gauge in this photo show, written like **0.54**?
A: **0.5**
